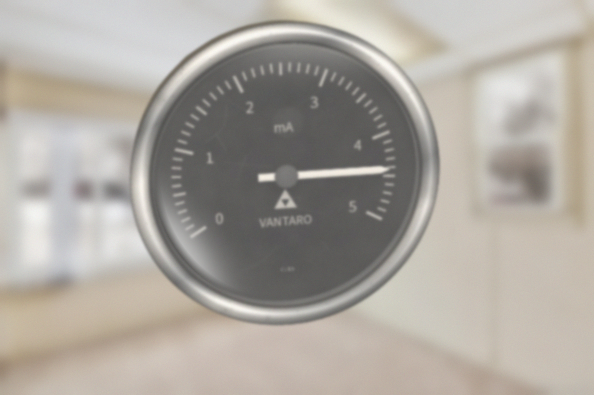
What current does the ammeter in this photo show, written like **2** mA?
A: **4.4** mA
